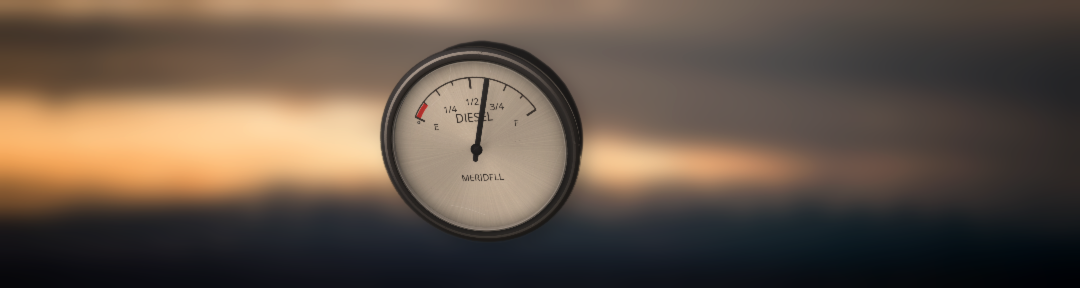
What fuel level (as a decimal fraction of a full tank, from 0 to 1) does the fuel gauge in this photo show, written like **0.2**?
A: **0.625**
